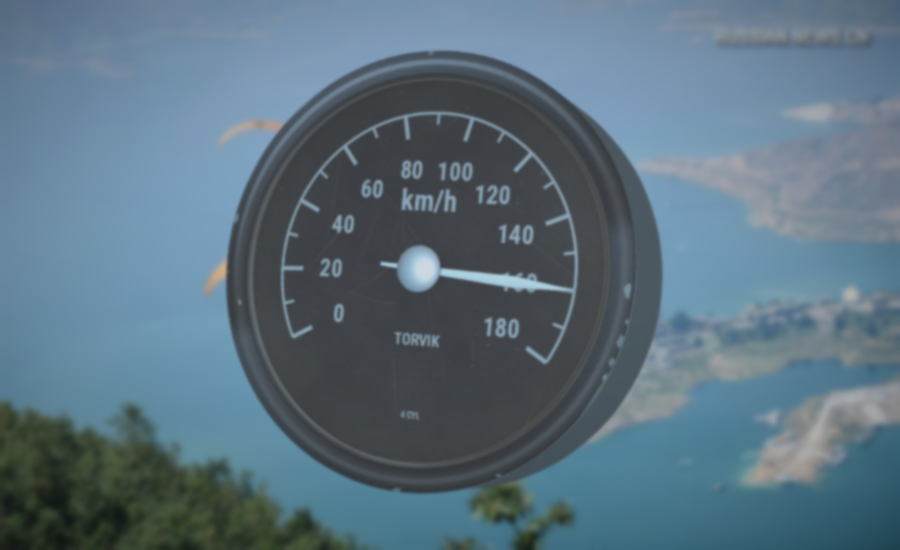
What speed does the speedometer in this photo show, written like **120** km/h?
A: **160** km/h
